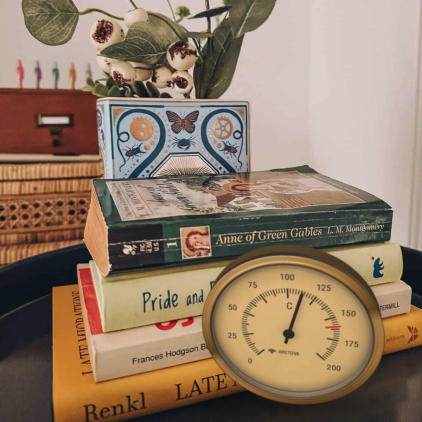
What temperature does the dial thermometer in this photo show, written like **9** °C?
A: **112.5** °C
